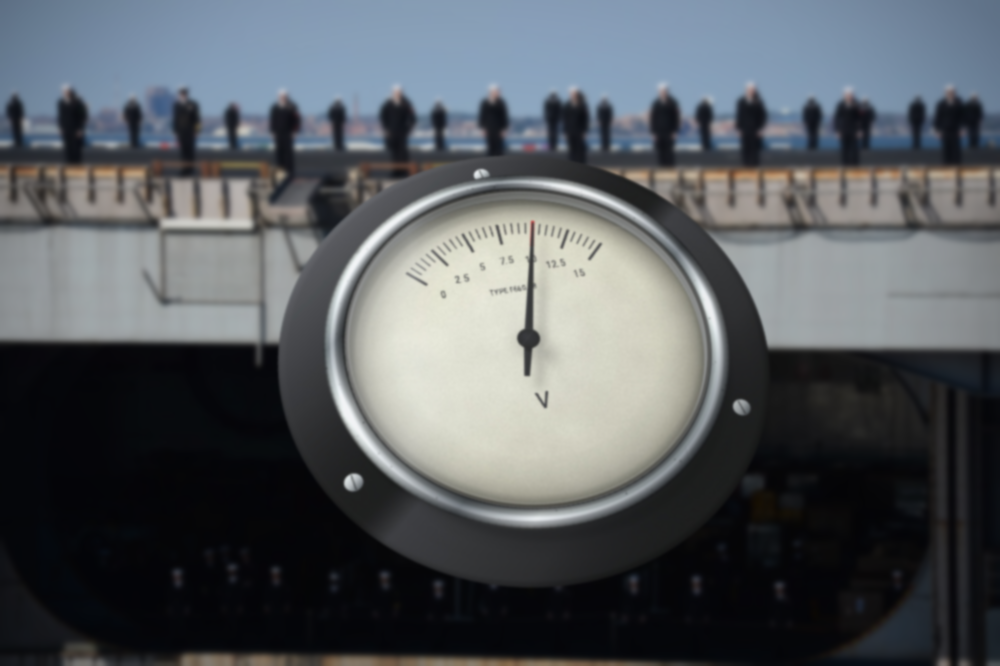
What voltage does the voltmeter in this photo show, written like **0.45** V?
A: **10** V
